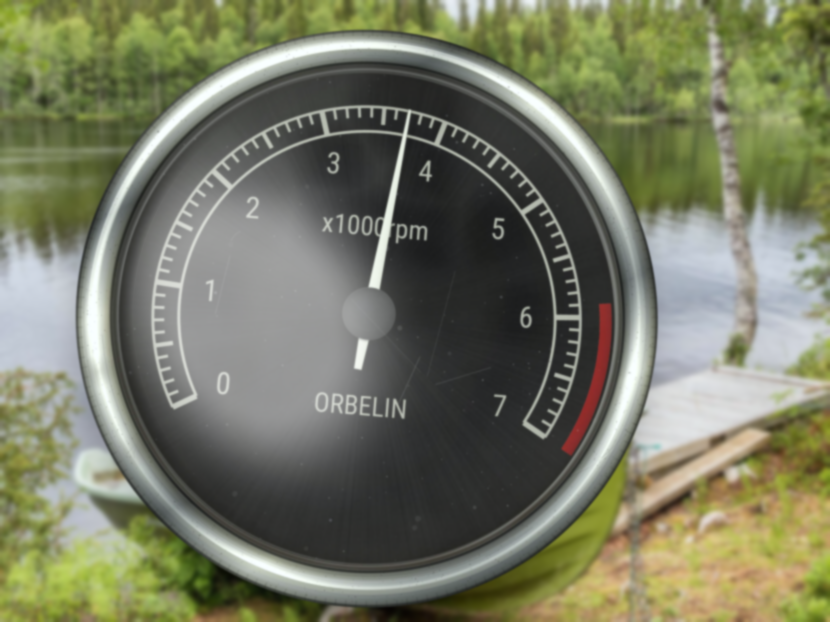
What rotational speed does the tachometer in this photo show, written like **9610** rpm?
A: **3700** rpm
